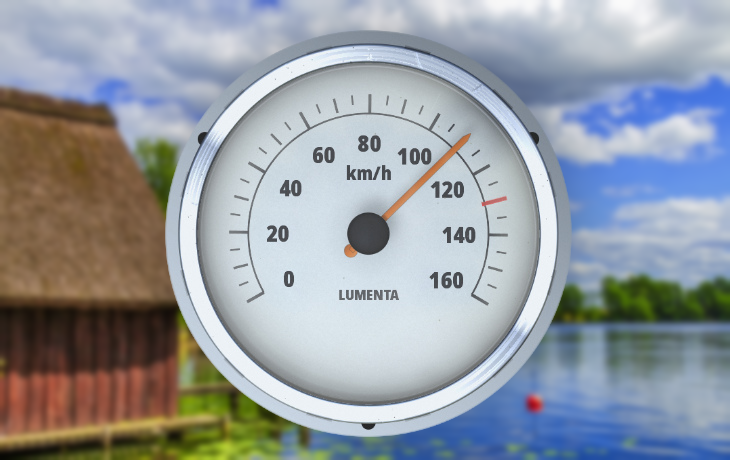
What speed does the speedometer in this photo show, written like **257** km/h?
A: **110** km/h
